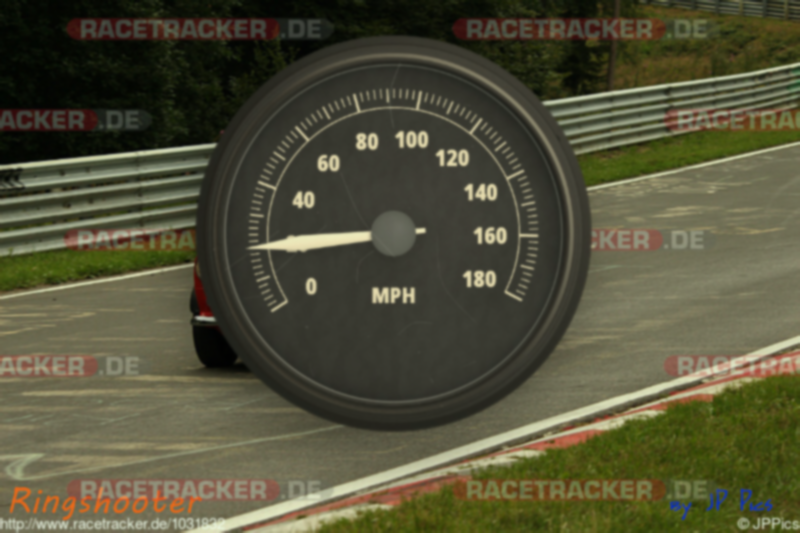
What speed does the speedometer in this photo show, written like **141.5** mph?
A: **20** mph
